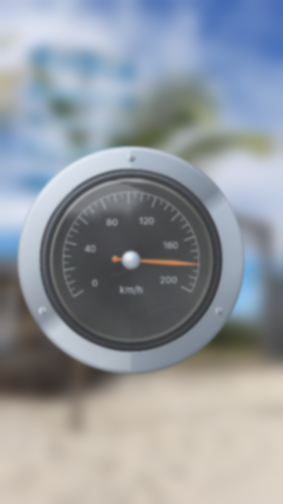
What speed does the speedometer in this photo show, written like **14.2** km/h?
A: **180** km/h
